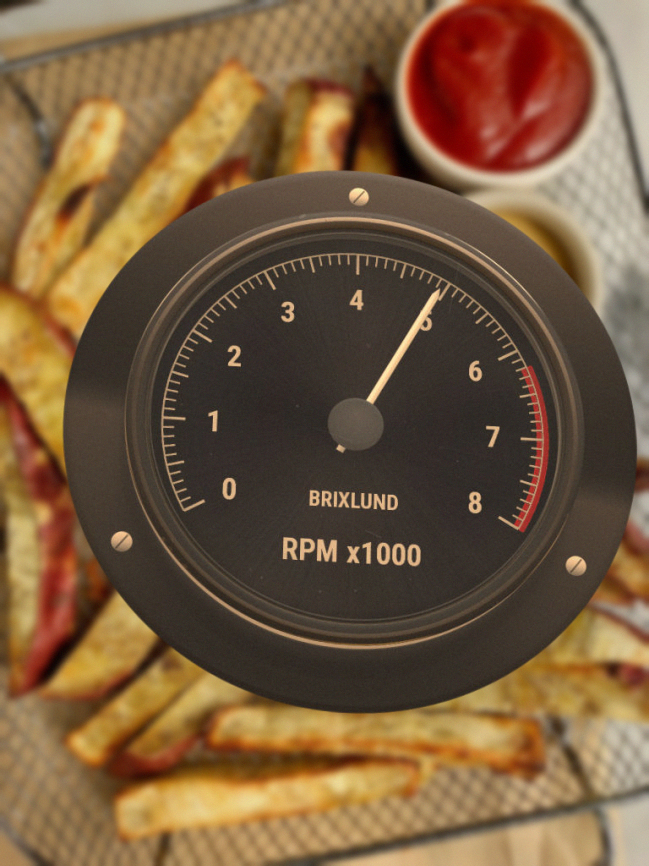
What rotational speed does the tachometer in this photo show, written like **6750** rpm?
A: **4950** rpm
